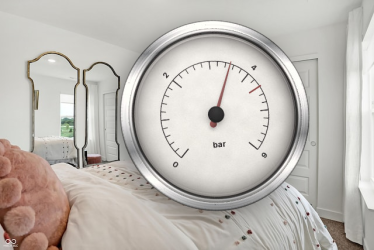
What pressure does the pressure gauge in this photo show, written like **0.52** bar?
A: **3.5** bar
